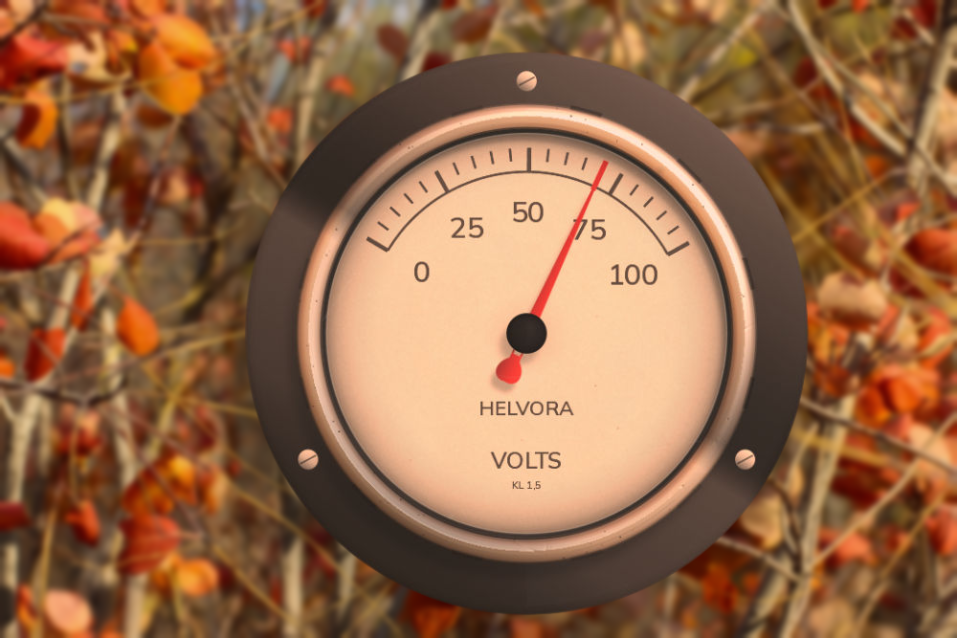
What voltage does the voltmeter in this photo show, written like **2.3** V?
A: **70** V
